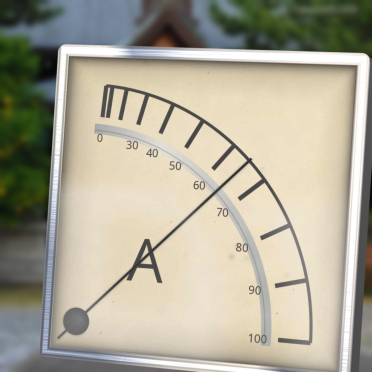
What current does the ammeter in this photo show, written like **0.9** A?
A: **65** A
